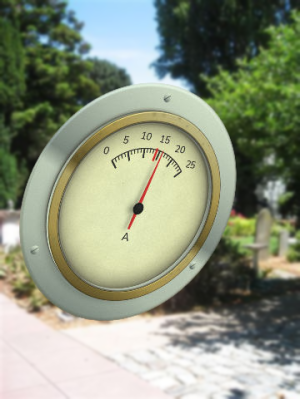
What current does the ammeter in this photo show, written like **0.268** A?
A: **15** A
